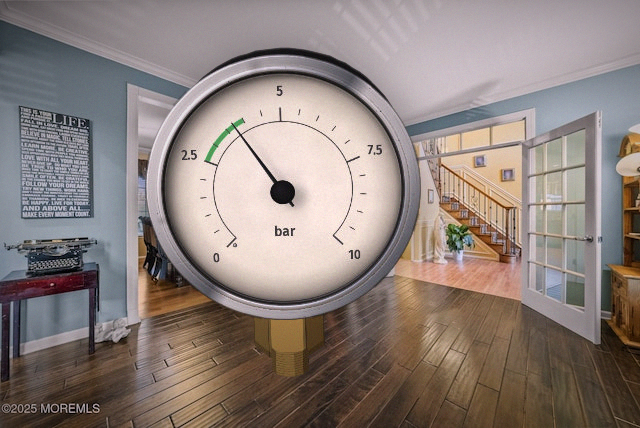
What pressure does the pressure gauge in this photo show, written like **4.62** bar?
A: **3.75** bar
